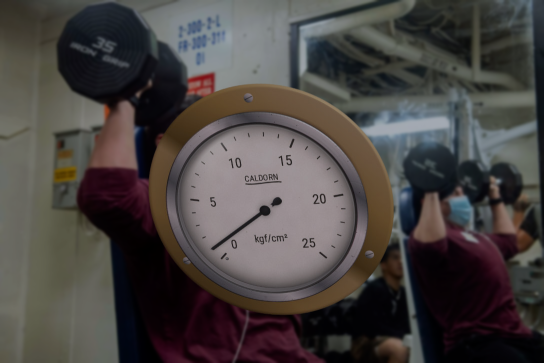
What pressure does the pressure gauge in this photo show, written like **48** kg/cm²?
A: **1** kg/cm²
